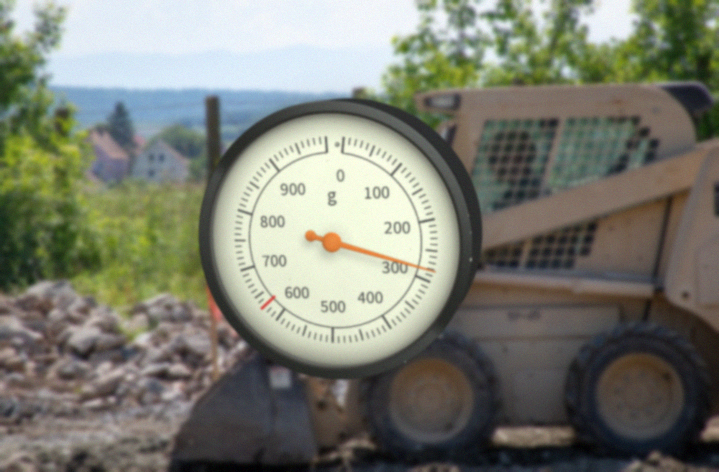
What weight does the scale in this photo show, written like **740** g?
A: **280** g
